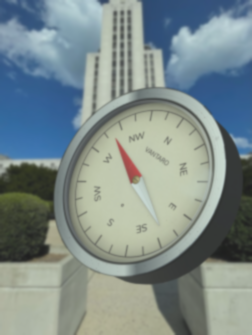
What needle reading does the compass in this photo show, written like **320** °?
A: **292.5** °
